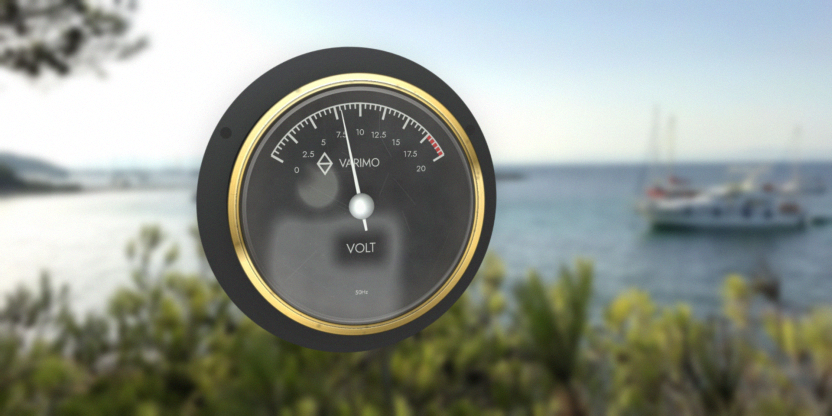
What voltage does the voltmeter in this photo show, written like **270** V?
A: **8** V
